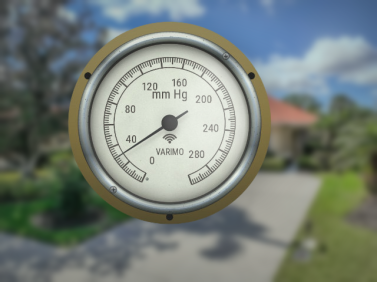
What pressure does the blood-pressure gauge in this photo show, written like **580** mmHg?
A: **30** mmHg
